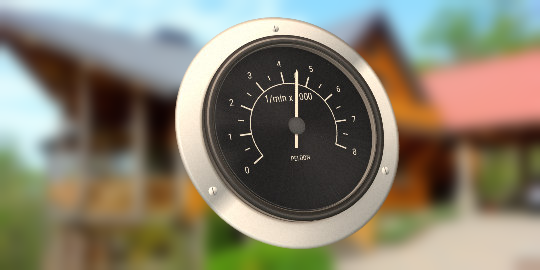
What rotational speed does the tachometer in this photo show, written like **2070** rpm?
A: **4500** rpm
